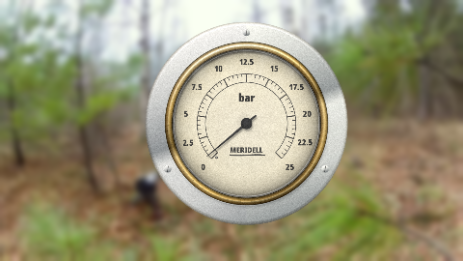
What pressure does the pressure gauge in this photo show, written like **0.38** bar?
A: **0.5** bar
